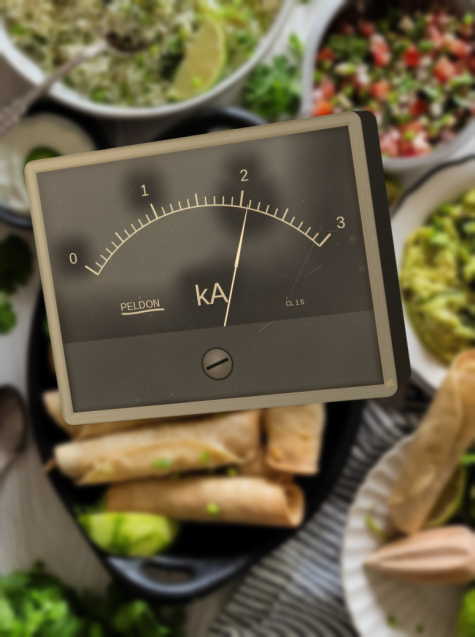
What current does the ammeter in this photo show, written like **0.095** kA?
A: **2.1** kA
